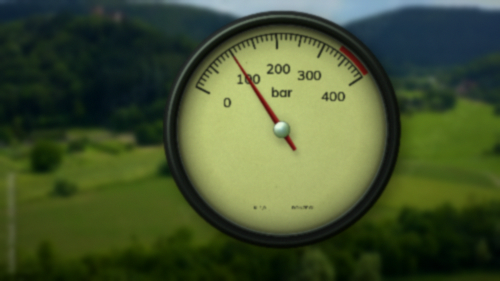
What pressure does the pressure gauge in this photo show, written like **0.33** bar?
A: **100** bar
